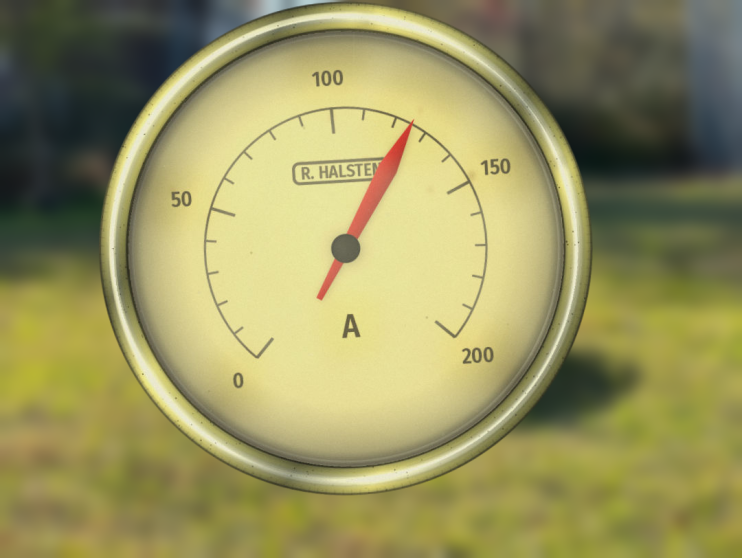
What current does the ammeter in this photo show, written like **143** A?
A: **125** A
